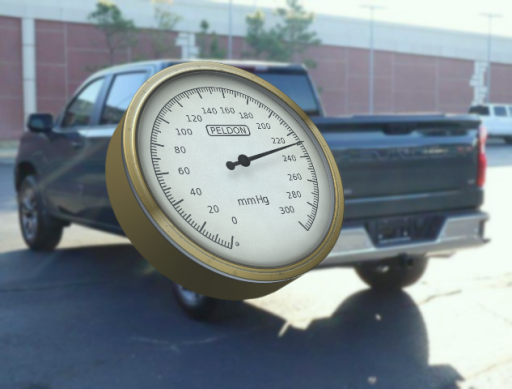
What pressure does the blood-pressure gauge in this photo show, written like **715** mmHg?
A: **230** mmHg
